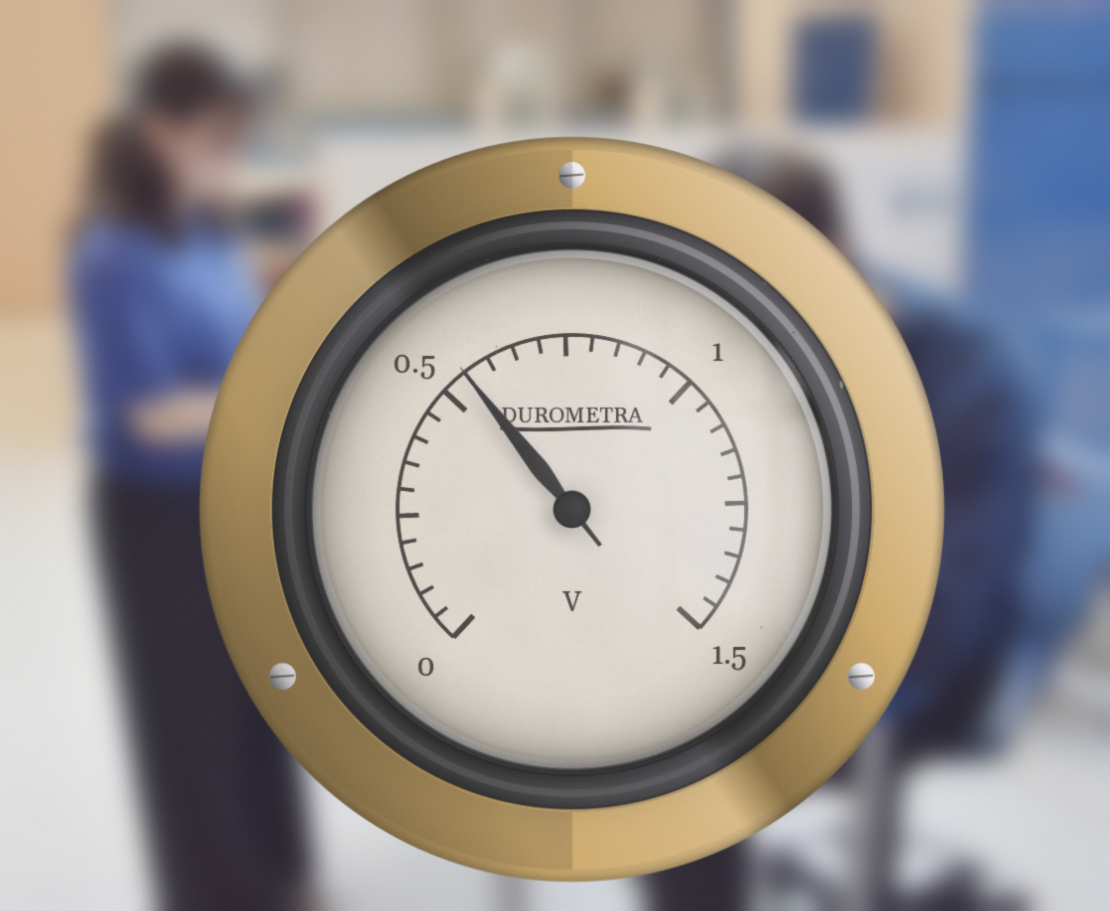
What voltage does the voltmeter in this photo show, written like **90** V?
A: **0.55** V
